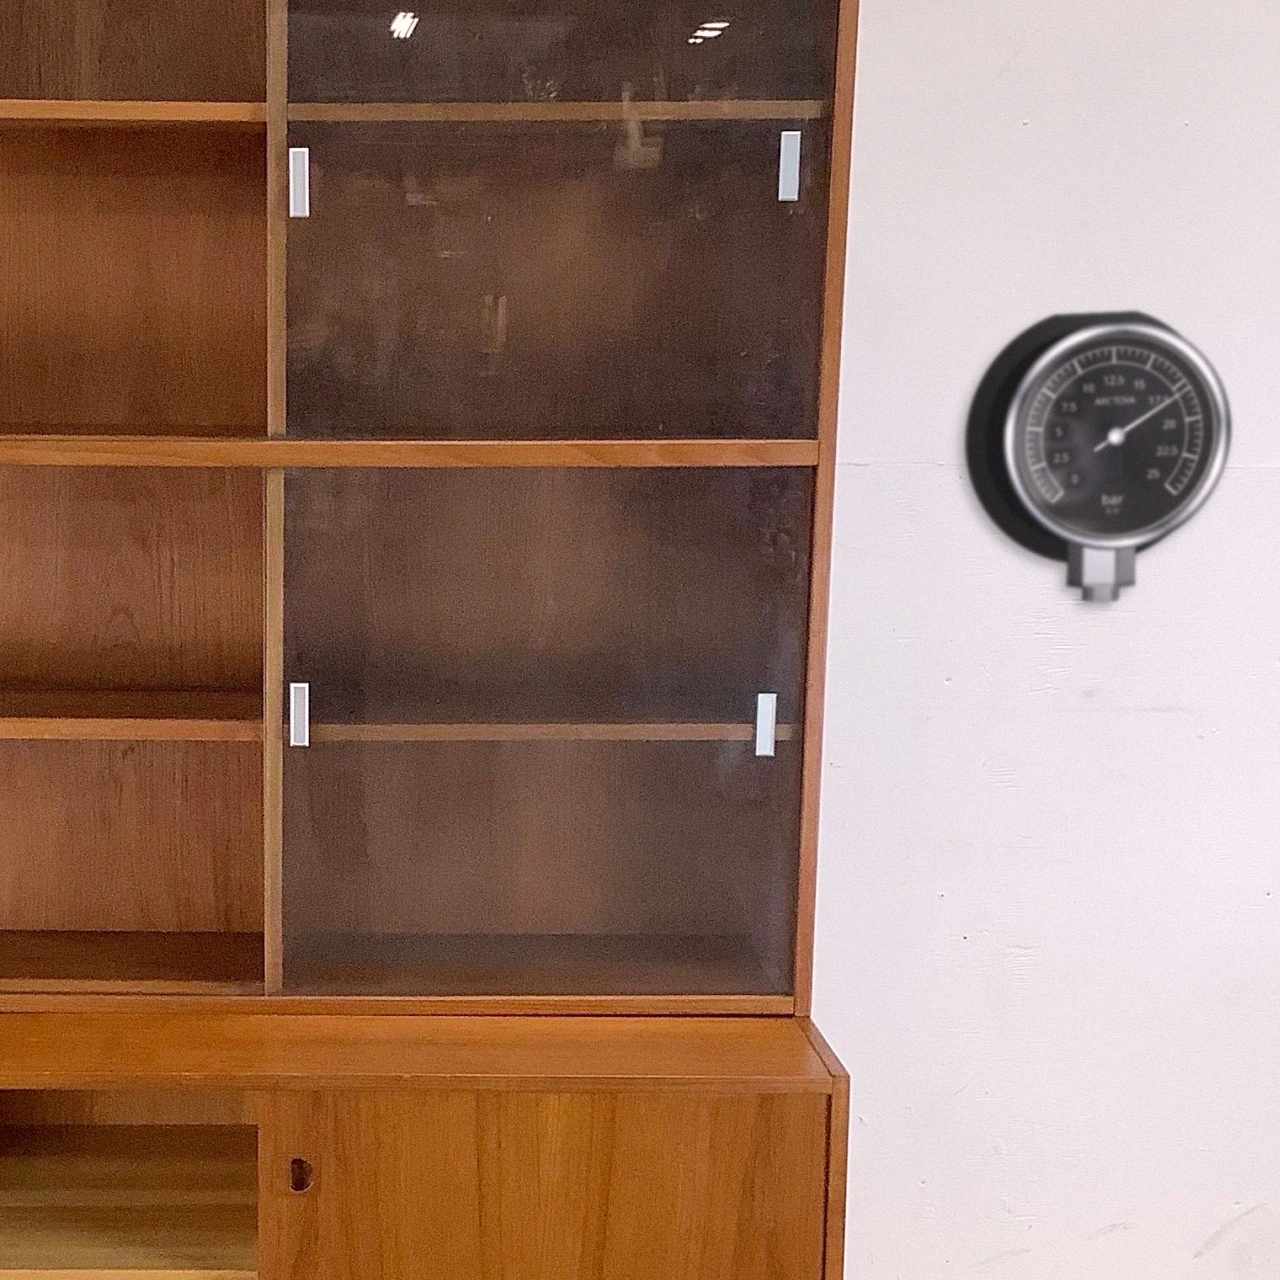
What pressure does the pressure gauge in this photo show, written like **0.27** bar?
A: **18** bar
